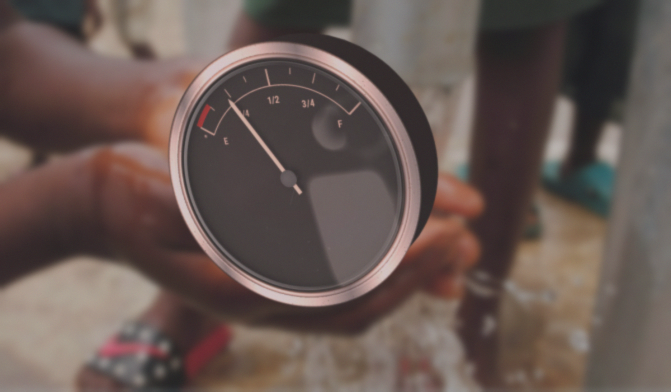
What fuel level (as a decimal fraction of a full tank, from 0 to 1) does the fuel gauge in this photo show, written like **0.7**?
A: **0.25**
